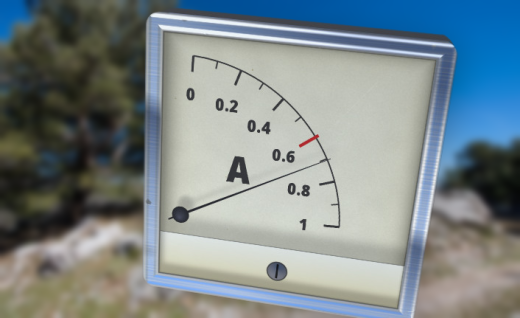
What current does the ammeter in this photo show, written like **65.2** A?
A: **0.7** A
